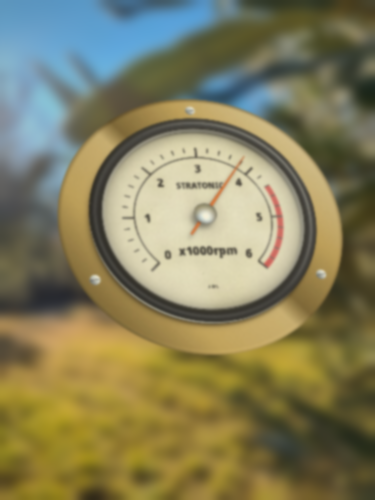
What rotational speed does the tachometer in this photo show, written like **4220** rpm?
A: **3800** rpm
